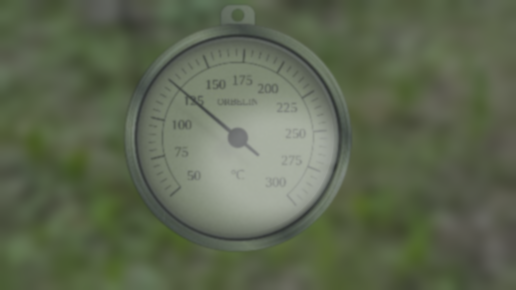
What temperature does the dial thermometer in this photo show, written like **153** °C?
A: **125** °C
